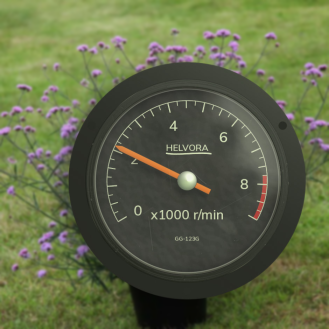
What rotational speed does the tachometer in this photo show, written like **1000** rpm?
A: **2125** rpm
